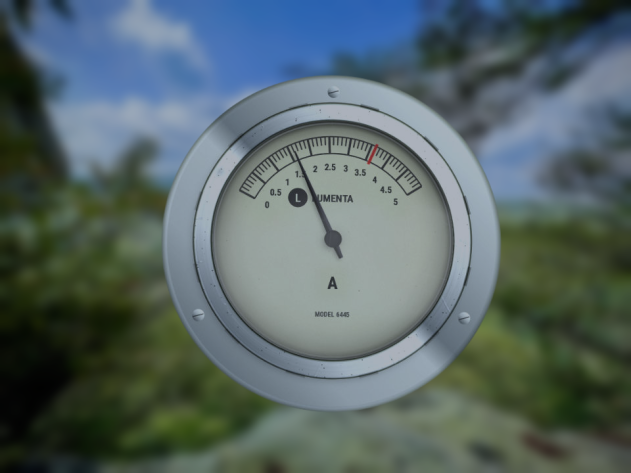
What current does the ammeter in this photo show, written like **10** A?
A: **1.6** A
